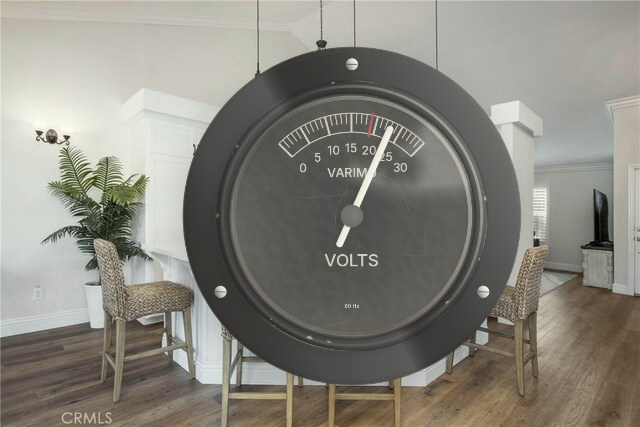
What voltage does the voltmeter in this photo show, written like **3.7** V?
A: **23** V
